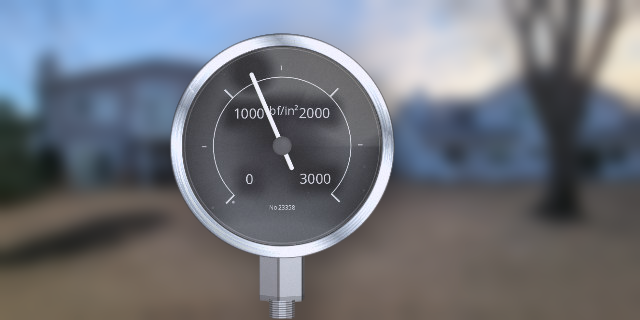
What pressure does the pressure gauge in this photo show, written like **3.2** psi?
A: **1250** psi
